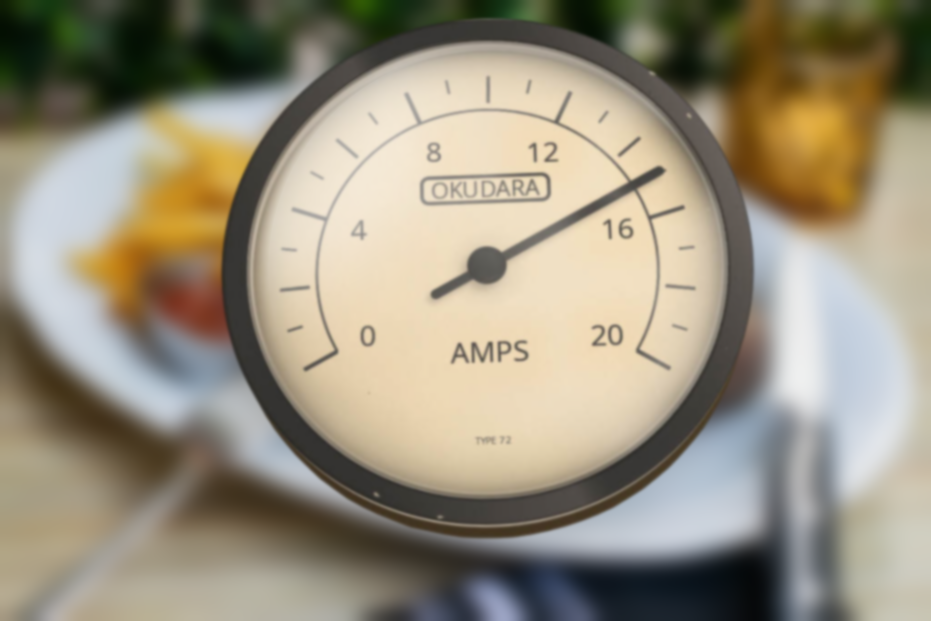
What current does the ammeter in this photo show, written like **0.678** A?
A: **15** A
